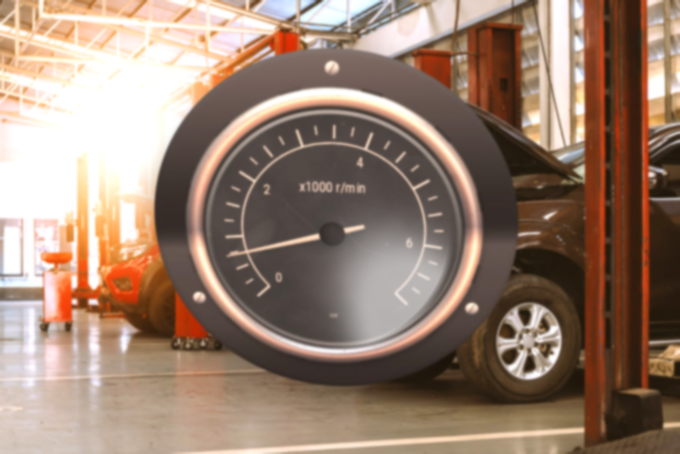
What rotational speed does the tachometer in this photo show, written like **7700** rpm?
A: **750** rpm
